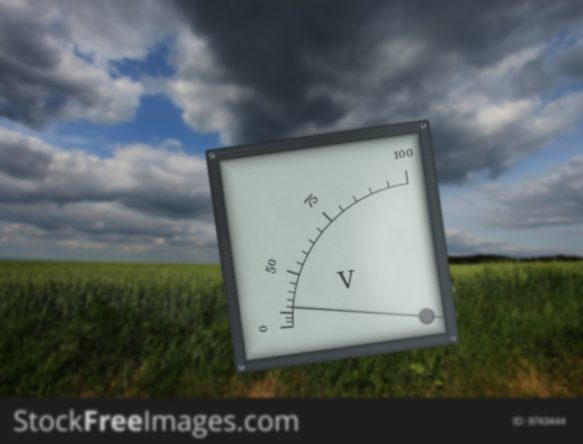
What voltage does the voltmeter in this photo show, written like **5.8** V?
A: **30** V
